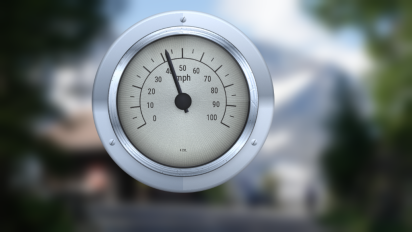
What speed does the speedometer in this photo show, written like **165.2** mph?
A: **42.5** mph
